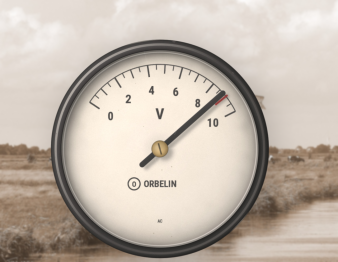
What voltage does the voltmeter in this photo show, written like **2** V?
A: **8.75** V
